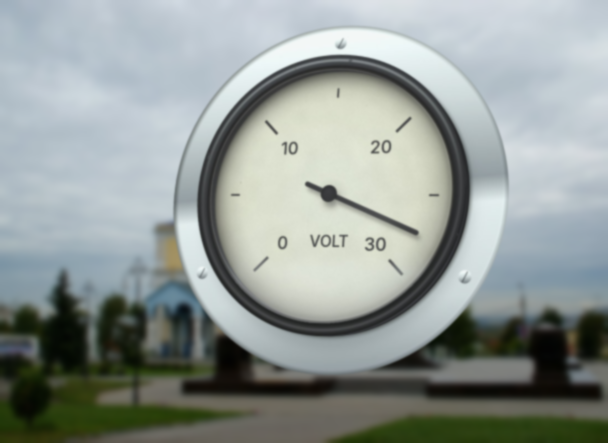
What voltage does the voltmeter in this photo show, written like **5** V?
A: **27.5** V
